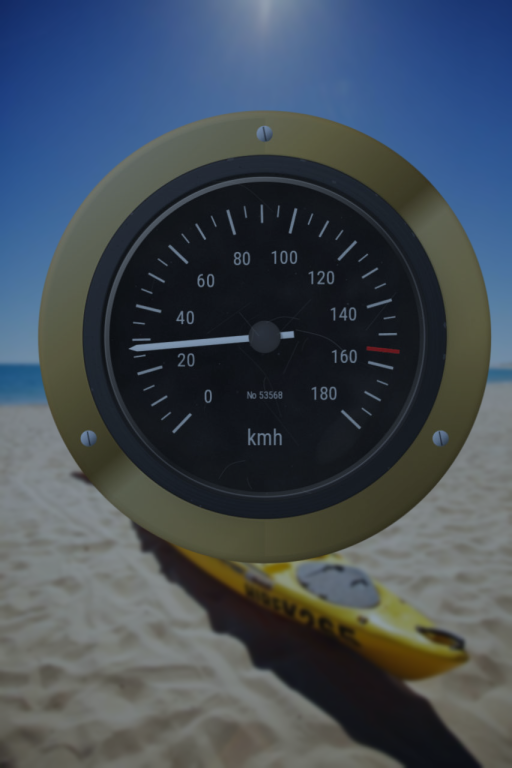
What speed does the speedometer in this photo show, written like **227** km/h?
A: **27.5** km/h
